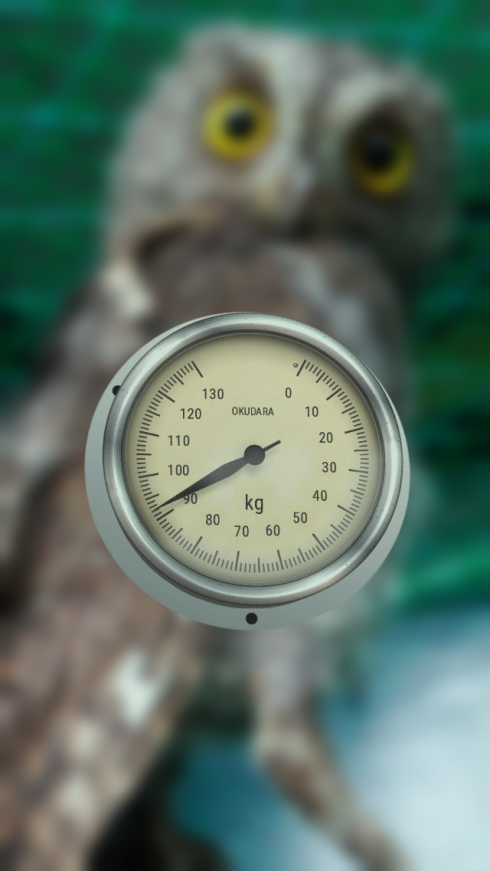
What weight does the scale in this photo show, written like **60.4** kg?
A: **92** kg
